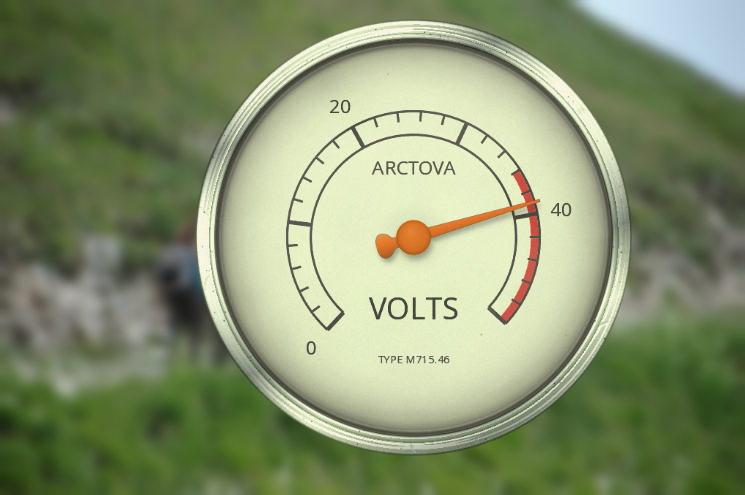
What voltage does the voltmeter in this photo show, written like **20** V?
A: **39** V
